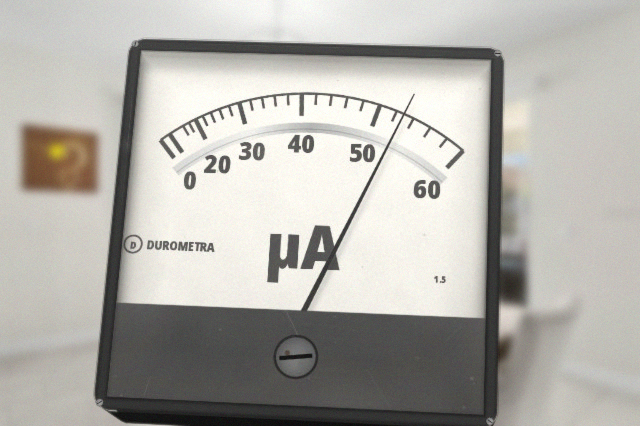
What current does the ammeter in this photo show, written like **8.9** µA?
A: **53** µA
